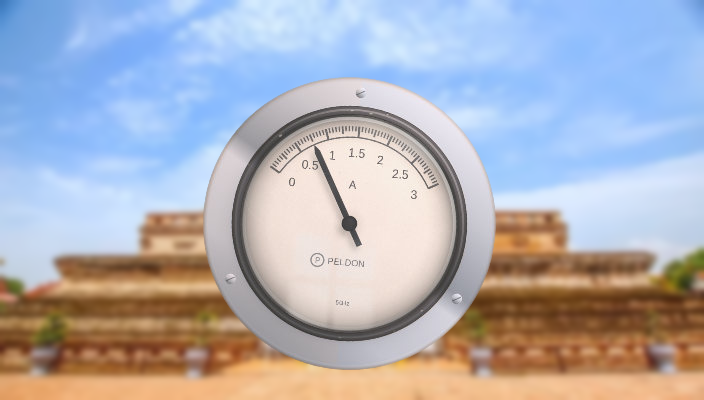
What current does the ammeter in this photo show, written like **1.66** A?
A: **0.75** A
